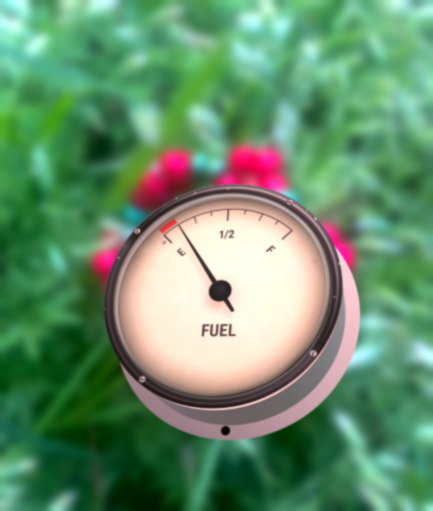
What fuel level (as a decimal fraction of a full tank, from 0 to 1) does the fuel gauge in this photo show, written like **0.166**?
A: **0.125**
